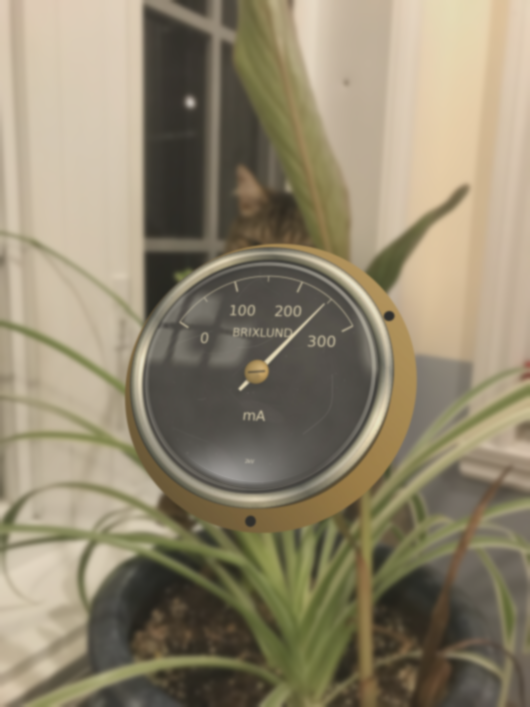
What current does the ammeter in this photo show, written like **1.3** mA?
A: **250** mA
